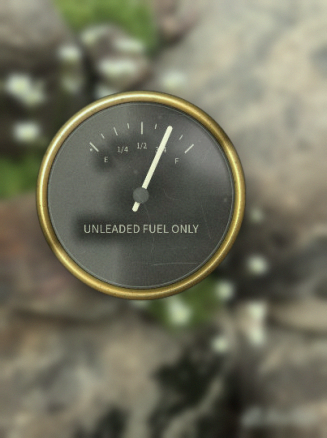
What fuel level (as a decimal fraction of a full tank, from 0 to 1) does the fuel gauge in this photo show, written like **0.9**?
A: **0.75**
